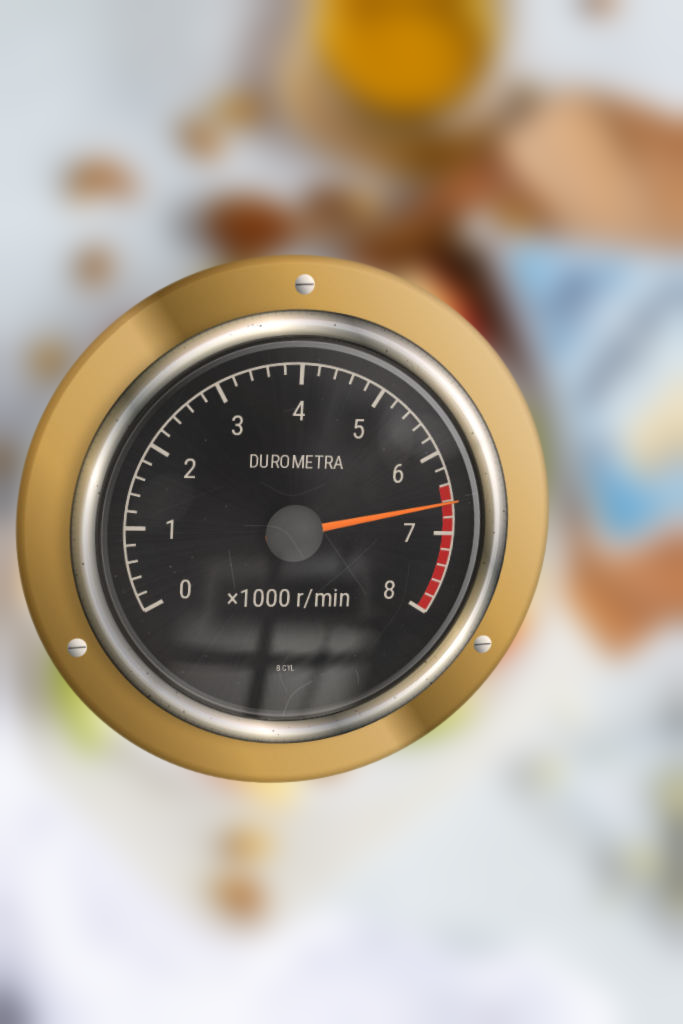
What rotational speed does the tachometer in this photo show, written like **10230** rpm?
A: **6600** rpm
